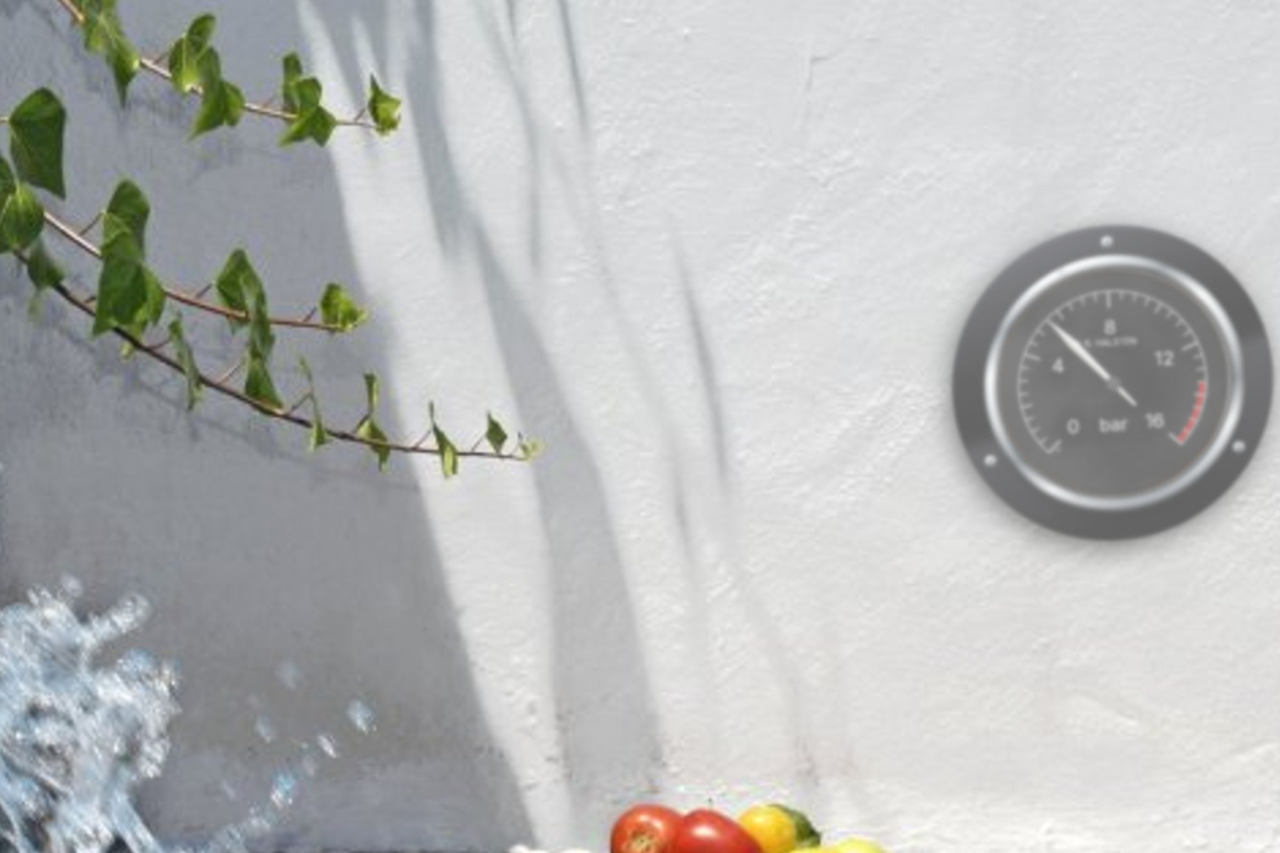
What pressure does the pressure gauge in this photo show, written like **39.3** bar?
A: **5.5** bar
